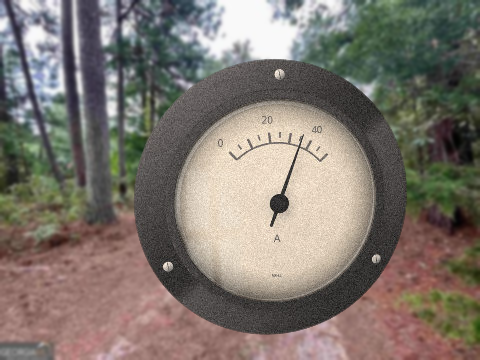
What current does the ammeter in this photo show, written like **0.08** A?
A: **35** A
